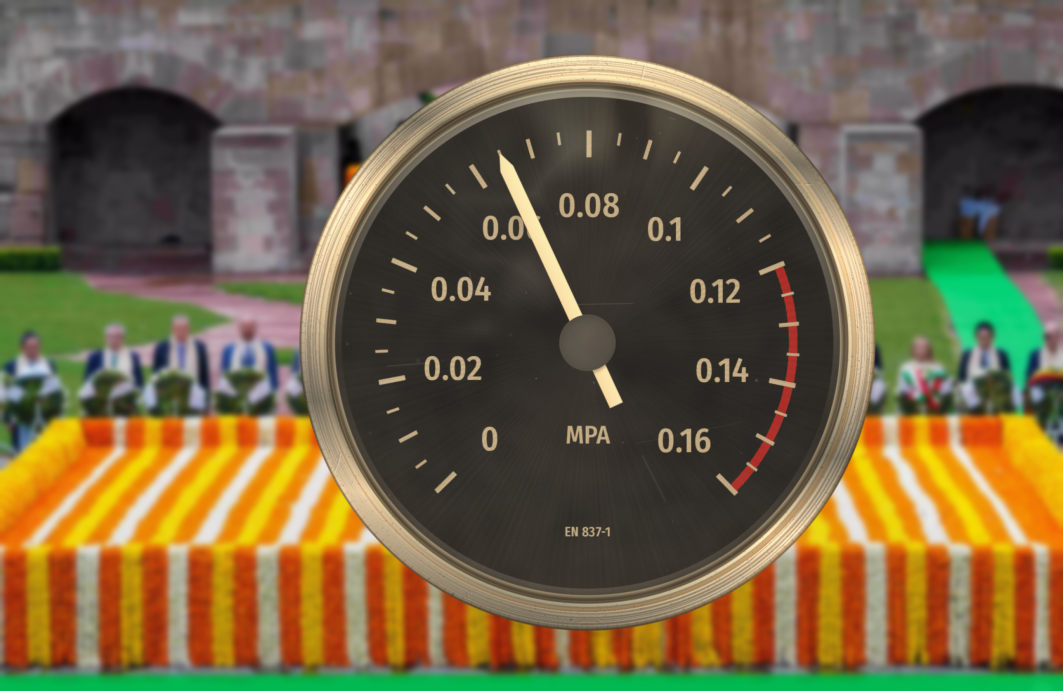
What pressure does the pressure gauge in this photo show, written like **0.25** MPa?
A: **0.065** MPa
